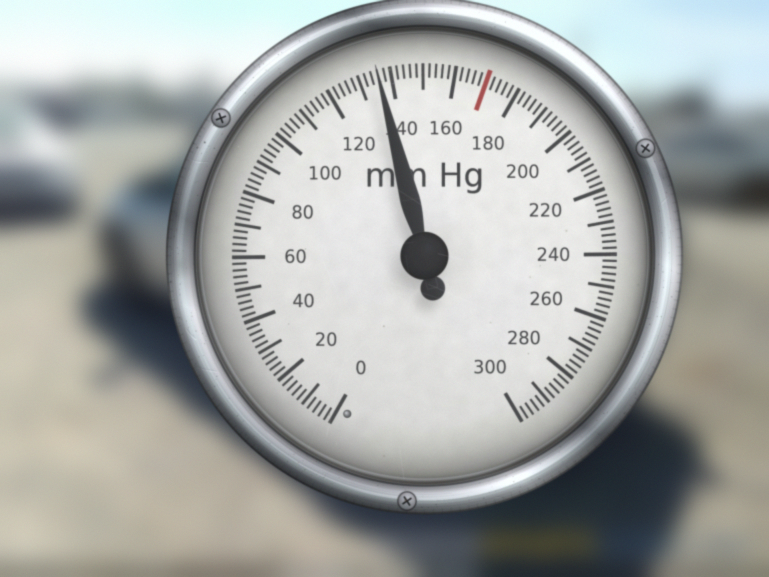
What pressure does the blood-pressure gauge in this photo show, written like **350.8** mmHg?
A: **136** mmHg
